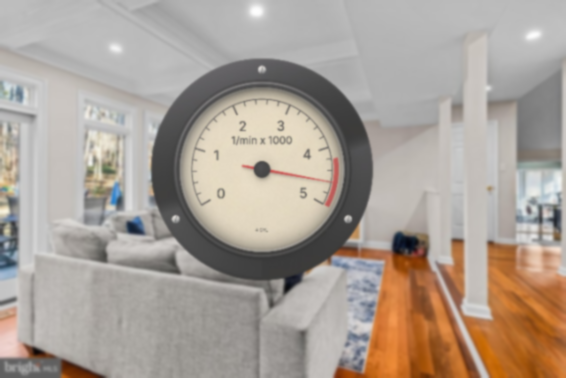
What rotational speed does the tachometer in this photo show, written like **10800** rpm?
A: **4600** rpm
